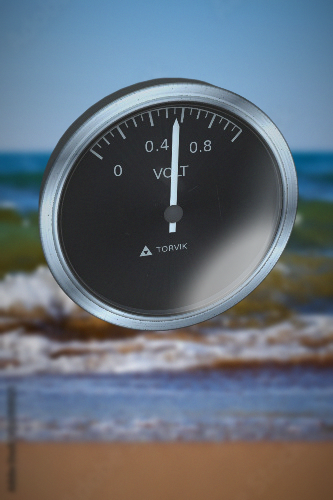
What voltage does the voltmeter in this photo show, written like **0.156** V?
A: **0.55** V
